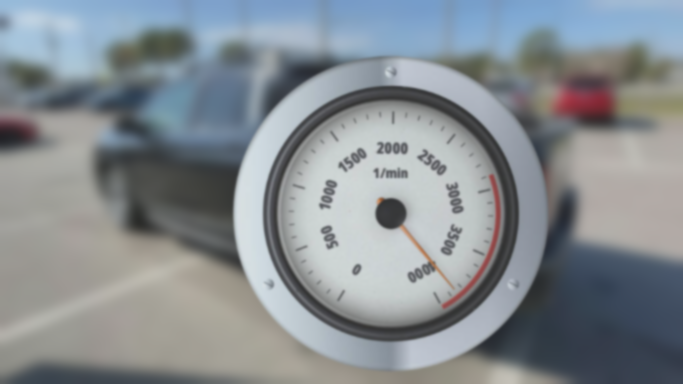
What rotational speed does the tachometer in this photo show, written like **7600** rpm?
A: **3850** rpm
